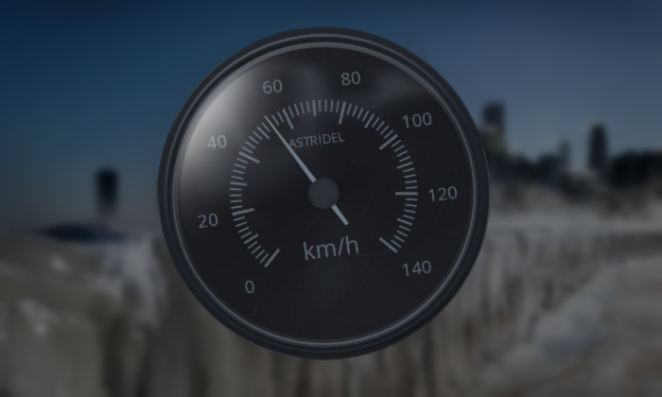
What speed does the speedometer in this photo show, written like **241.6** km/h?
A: **54** km/h
